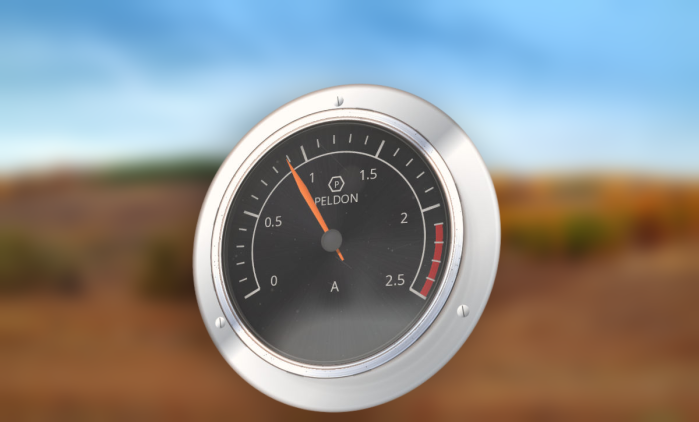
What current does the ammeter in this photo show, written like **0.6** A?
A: **0.9** A
